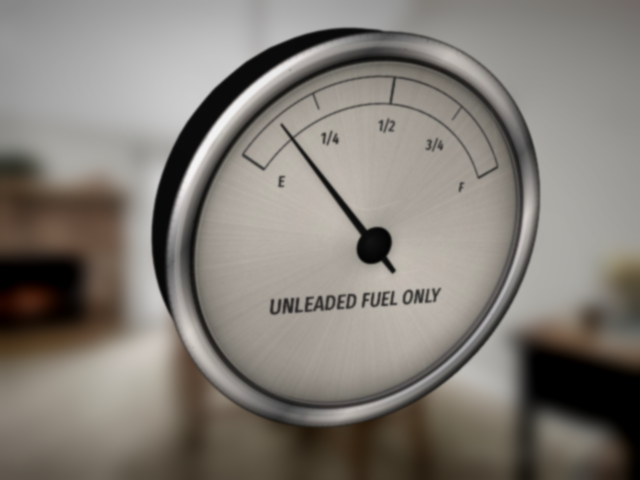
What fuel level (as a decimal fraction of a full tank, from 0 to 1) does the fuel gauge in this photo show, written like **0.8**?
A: **0.125**
